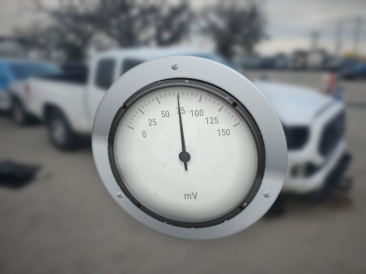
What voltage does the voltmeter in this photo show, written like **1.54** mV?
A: **75** mV
